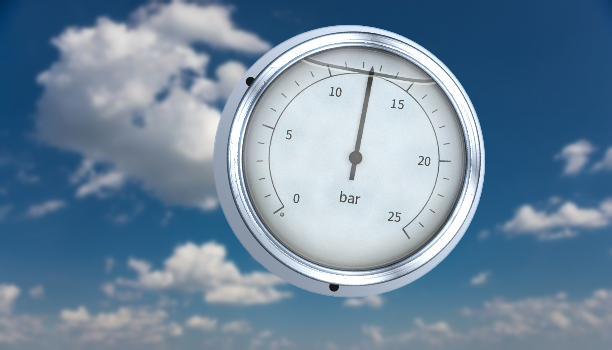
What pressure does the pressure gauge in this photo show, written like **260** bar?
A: **12.5** bar
